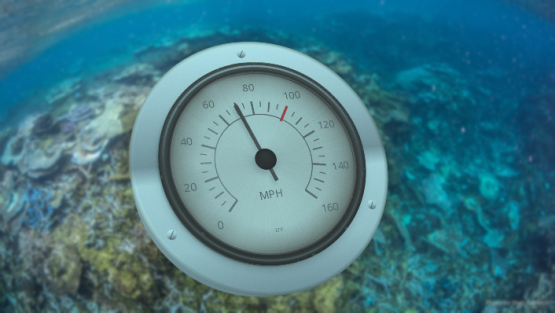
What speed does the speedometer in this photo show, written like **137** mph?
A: **70** mph
